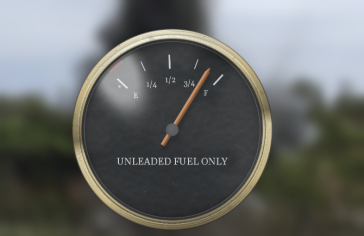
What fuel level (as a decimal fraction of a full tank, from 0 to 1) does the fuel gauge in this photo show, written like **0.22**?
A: **0.875**
